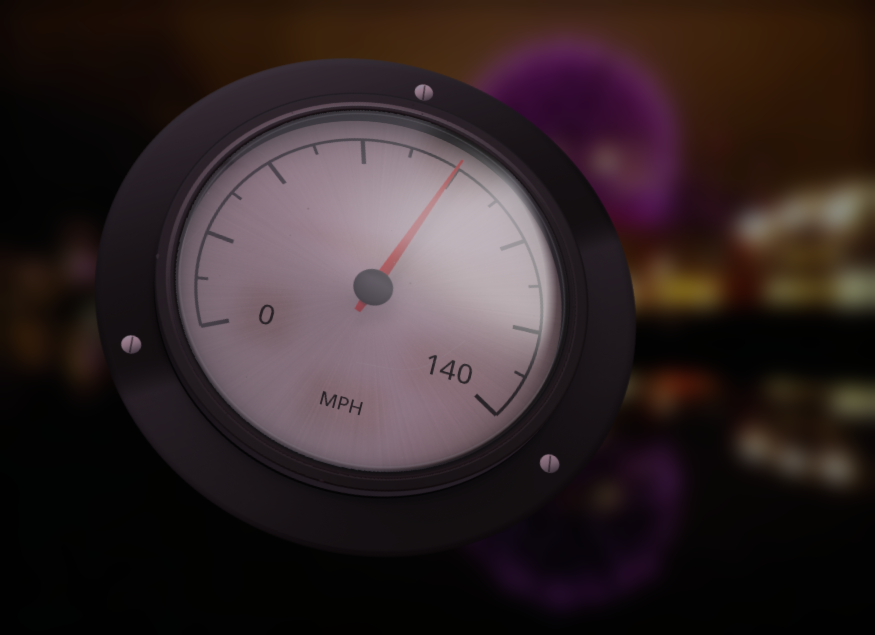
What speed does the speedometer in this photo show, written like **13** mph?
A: **80** mph
